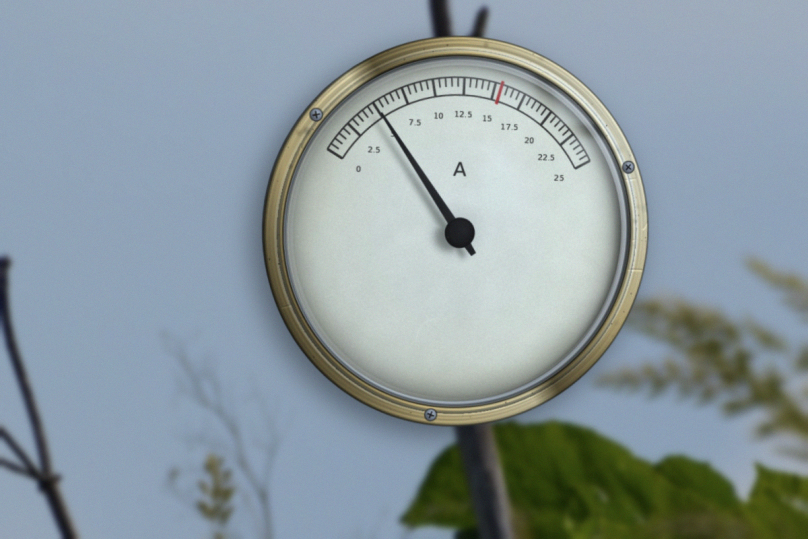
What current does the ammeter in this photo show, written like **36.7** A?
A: **5** A
